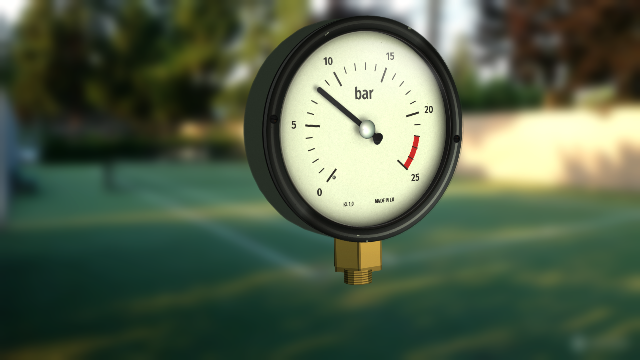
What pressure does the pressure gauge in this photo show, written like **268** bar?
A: **8** bar
